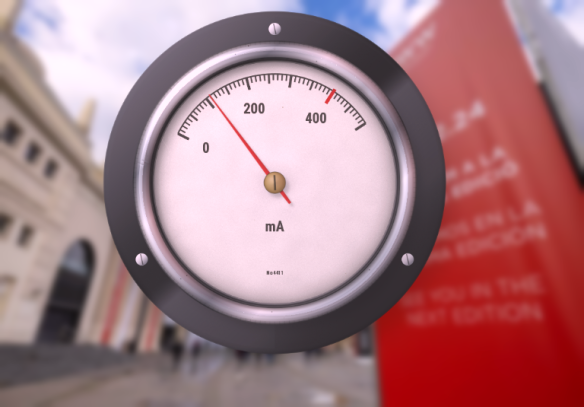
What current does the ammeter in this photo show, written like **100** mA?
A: **110** mA
